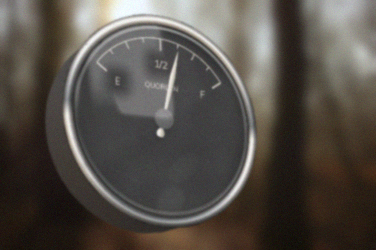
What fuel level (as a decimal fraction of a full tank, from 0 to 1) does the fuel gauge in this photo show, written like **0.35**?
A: **0.625**
